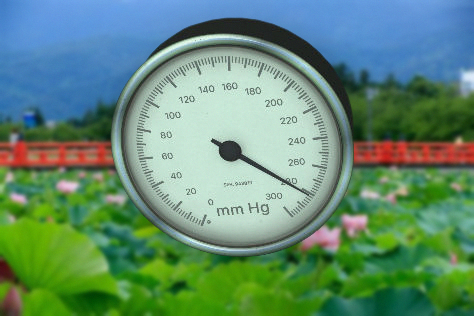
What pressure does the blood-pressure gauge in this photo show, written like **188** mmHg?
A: **280** mmHg
